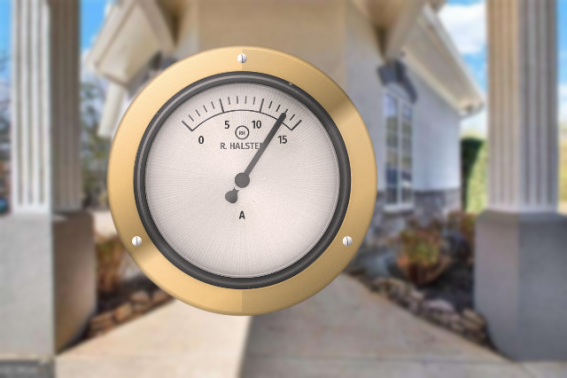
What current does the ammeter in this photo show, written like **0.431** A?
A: **13** A
